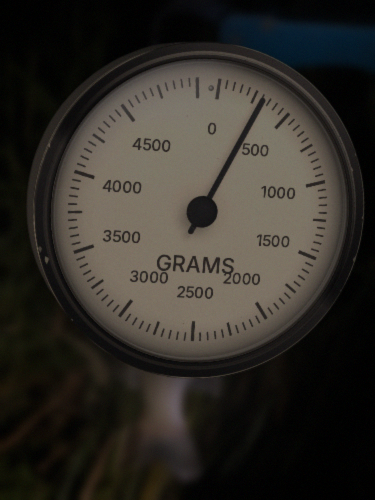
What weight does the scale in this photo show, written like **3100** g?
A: **300** g
